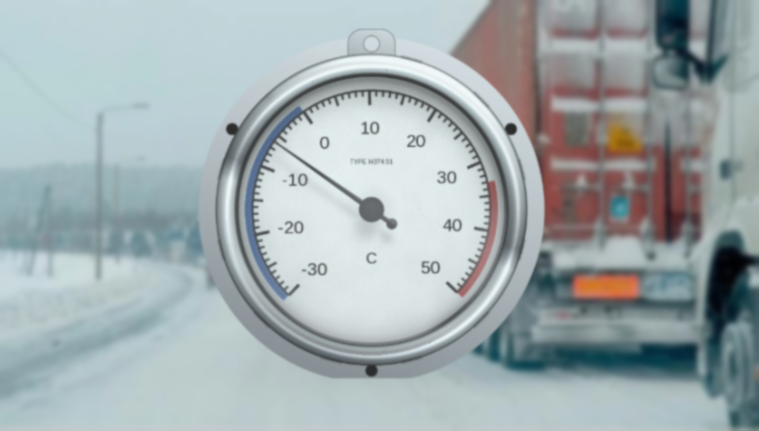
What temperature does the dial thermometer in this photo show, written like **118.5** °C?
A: **-6** °C
